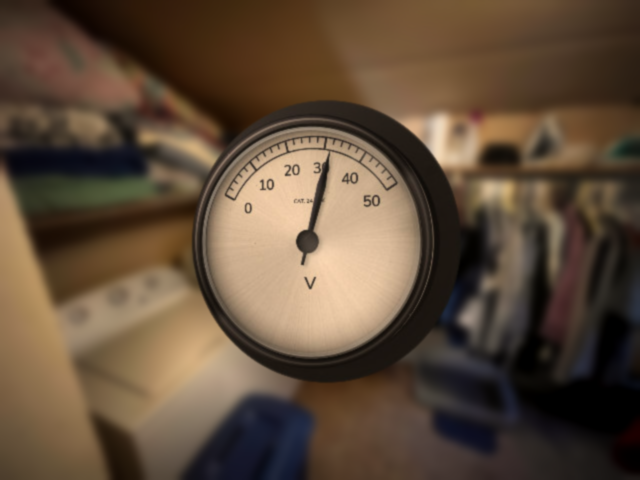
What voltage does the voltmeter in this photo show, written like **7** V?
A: **32** V
